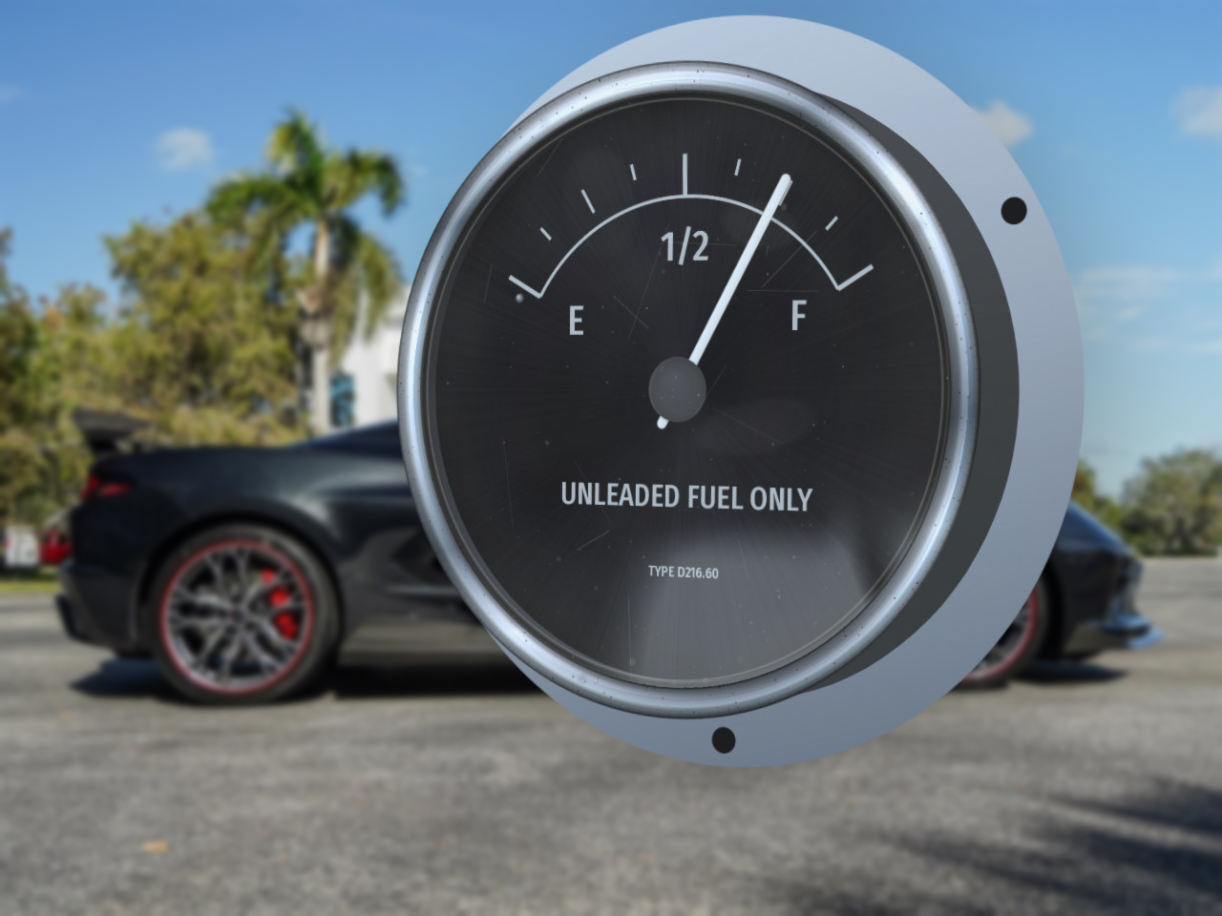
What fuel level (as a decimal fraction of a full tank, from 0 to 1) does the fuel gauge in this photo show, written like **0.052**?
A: **0.75**
